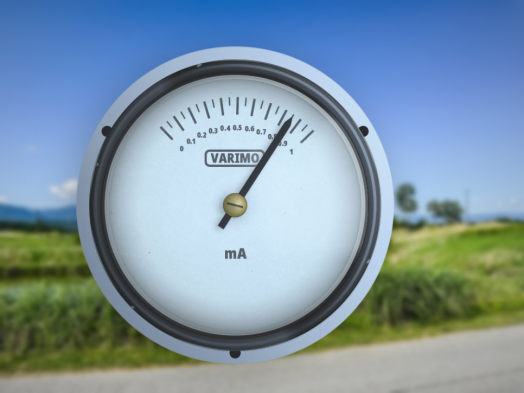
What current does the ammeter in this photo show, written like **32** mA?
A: **0.85** mA
